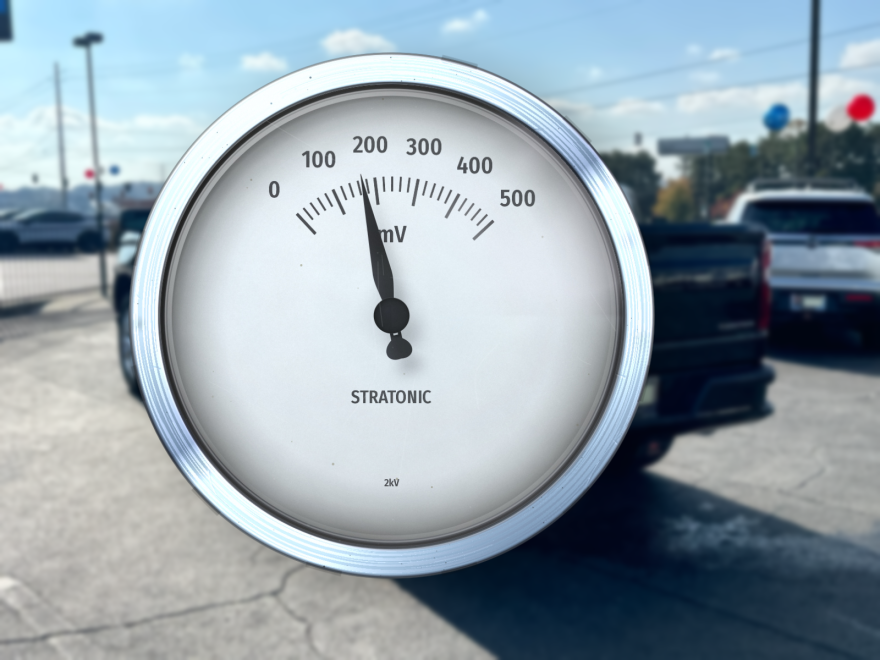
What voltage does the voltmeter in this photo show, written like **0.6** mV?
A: **170** mV
